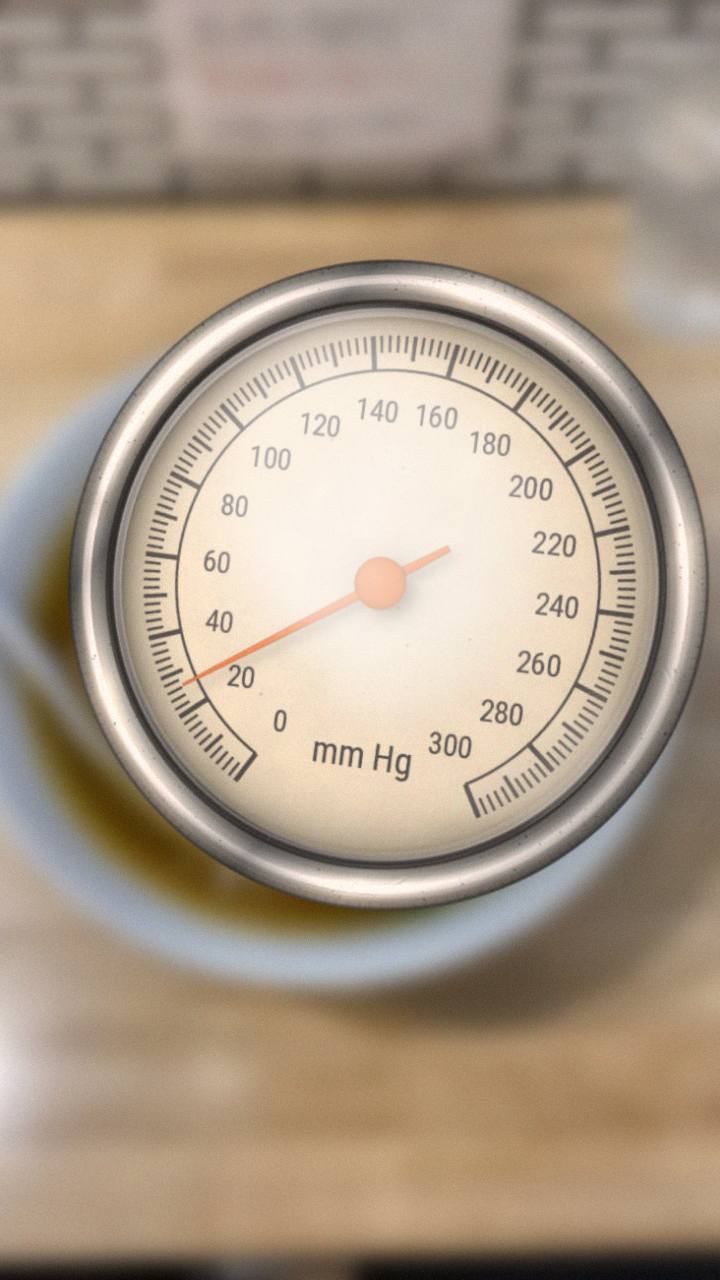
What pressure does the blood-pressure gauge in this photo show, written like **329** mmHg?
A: **26** mmHg
